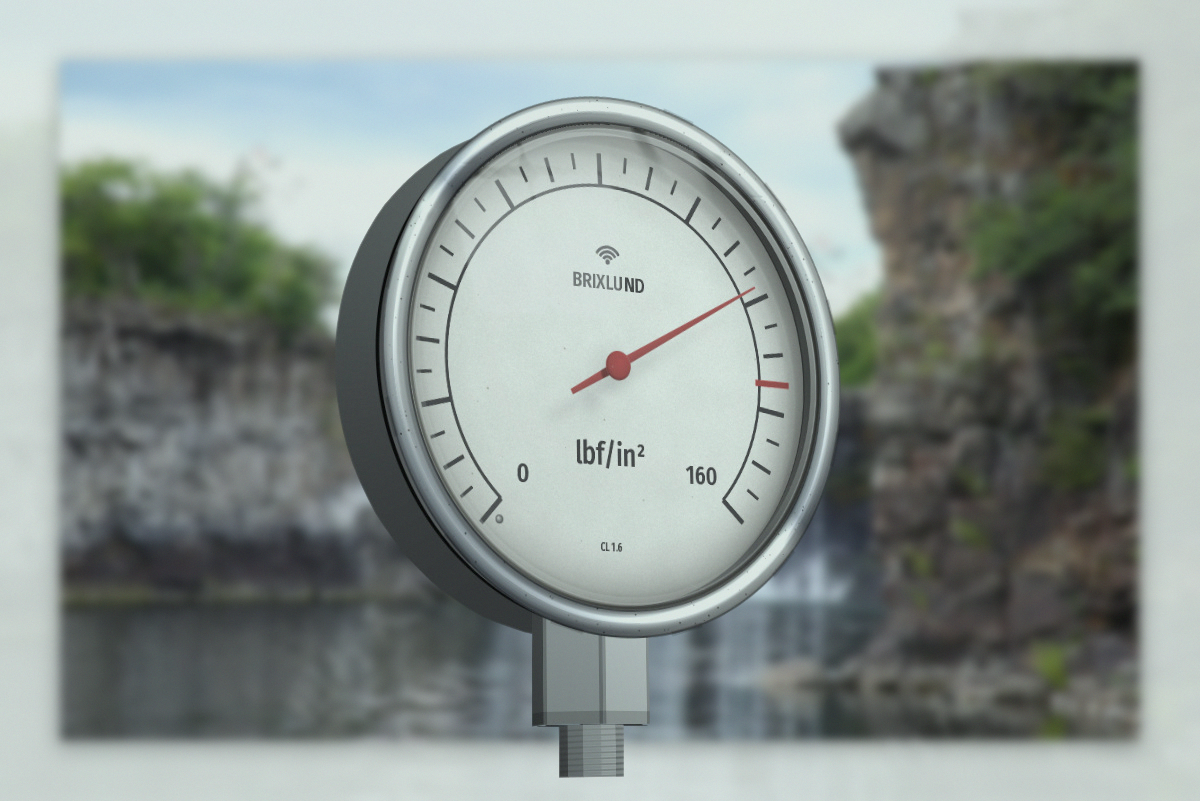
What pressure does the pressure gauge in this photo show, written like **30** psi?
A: **117.5** psi
